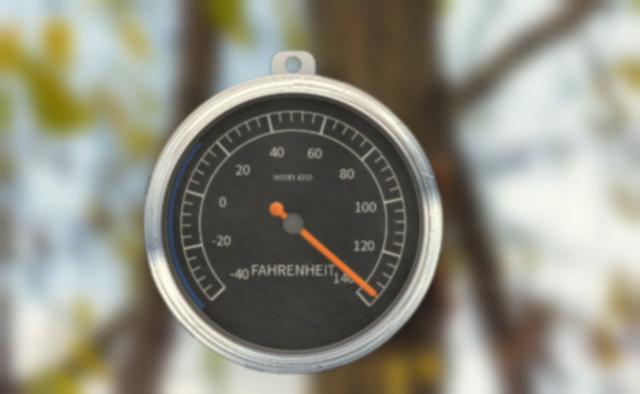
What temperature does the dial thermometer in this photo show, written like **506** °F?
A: **136** °F
